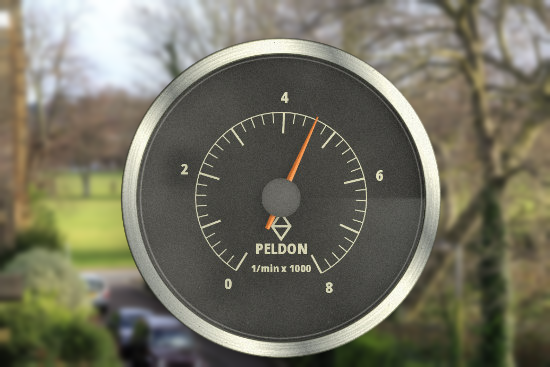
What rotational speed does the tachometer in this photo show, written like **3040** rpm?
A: **4600** rpm
